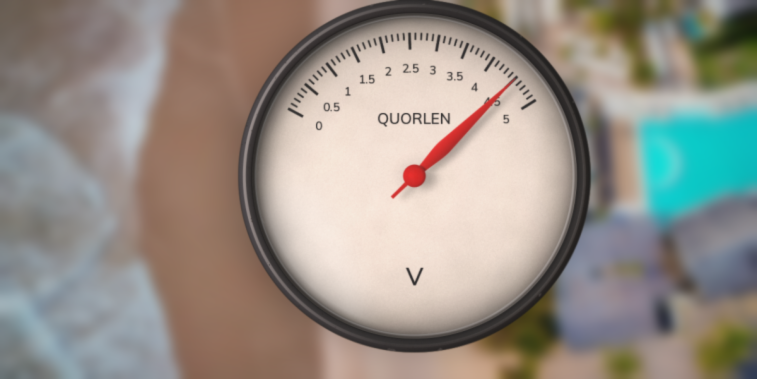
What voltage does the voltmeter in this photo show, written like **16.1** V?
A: **4.5** V
